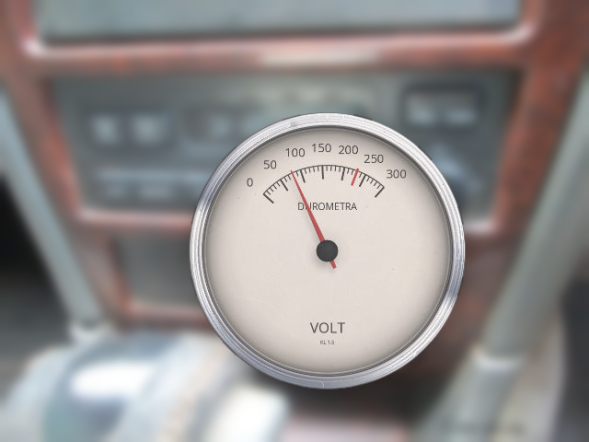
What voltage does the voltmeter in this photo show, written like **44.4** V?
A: **80** V
